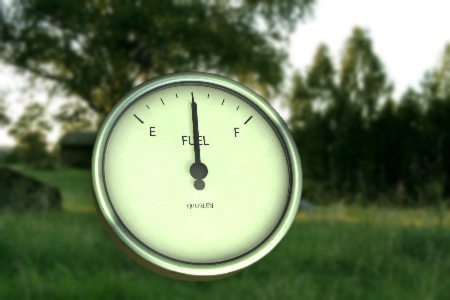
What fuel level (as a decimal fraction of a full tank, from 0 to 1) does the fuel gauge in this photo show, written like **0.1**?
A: **0.5**
